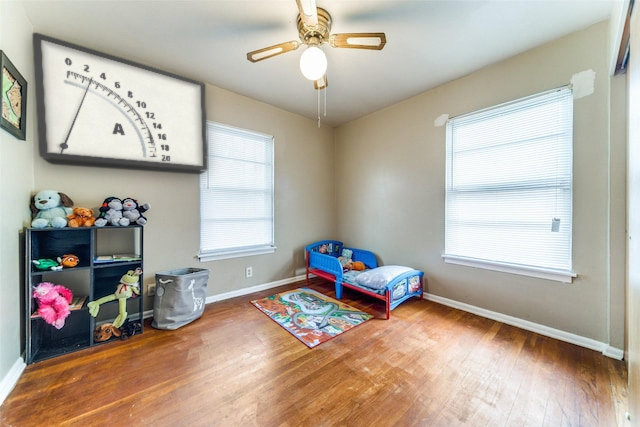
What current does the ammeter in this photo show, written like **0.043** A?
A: **3** A
